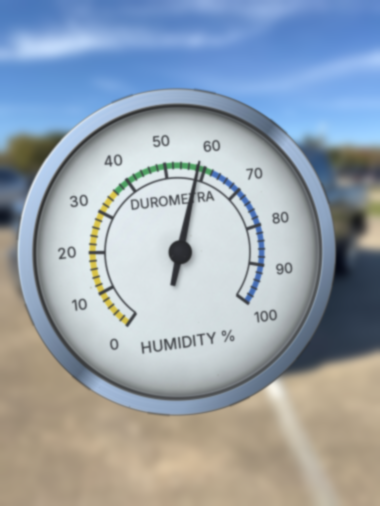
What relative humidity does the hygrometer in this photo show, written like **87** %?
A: **58** %
